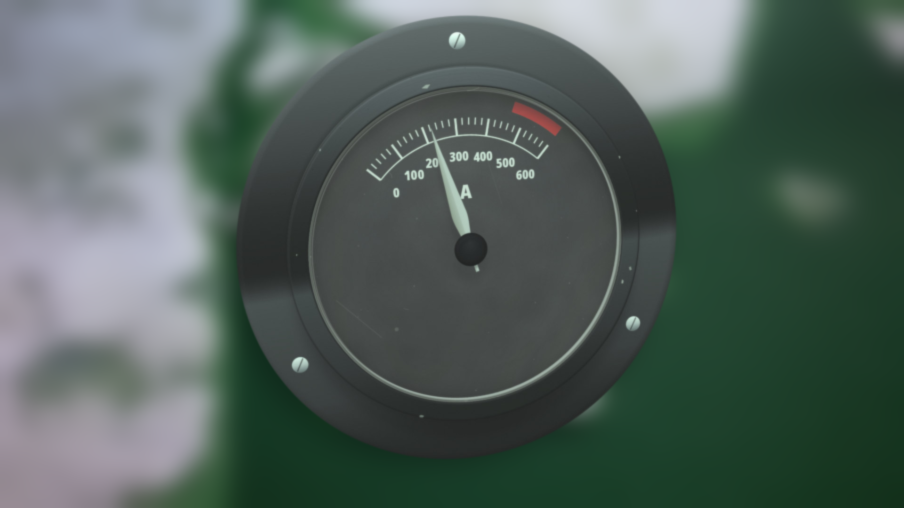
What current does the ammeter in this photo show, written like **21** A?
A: **220** A
